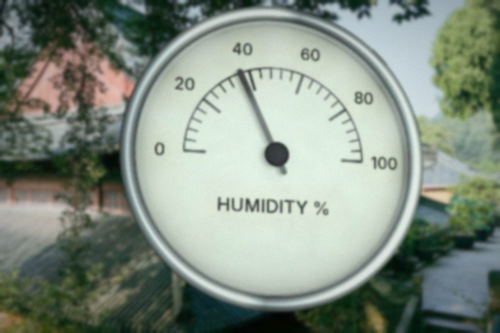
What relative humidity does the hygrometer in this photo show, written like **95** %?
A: **36** %
